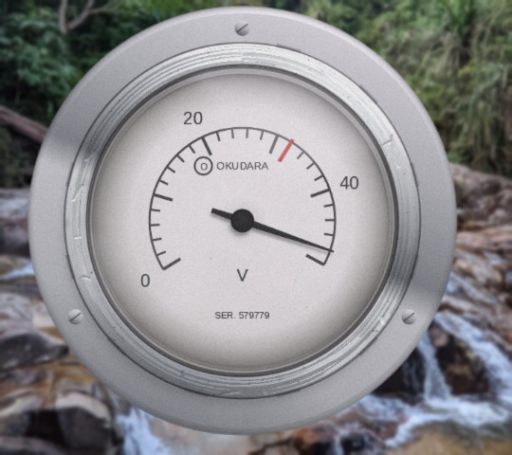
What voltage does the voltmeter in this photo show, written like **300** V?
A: **48** V
